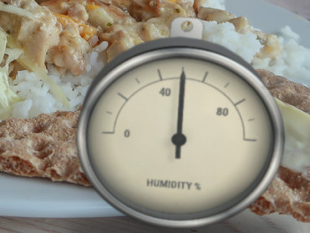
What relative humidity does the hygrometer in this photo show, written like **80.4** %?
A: **50** %
